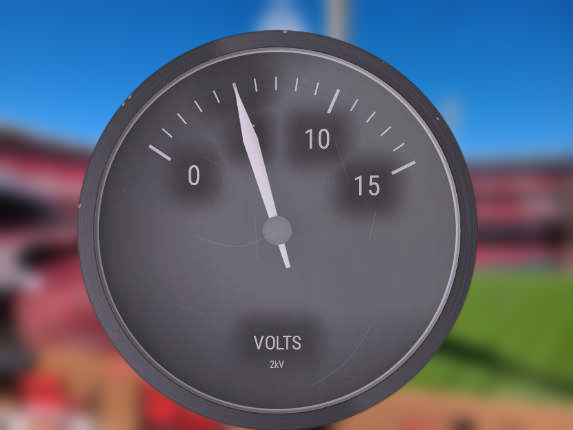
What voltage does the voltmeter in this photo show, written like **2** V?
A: **5** V
